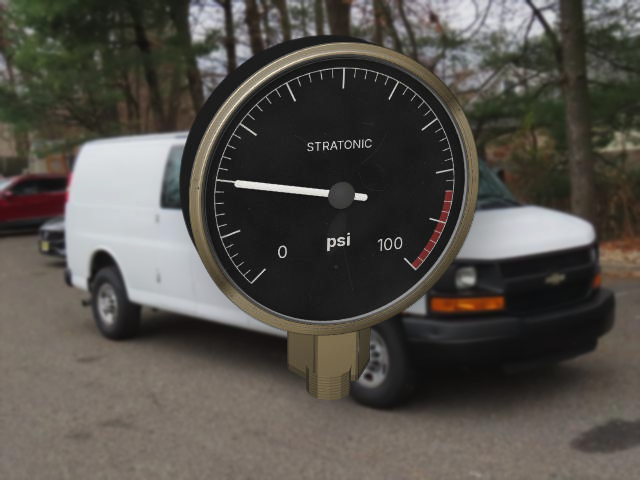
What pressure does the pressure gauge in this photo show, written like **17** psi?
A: **20** psi
